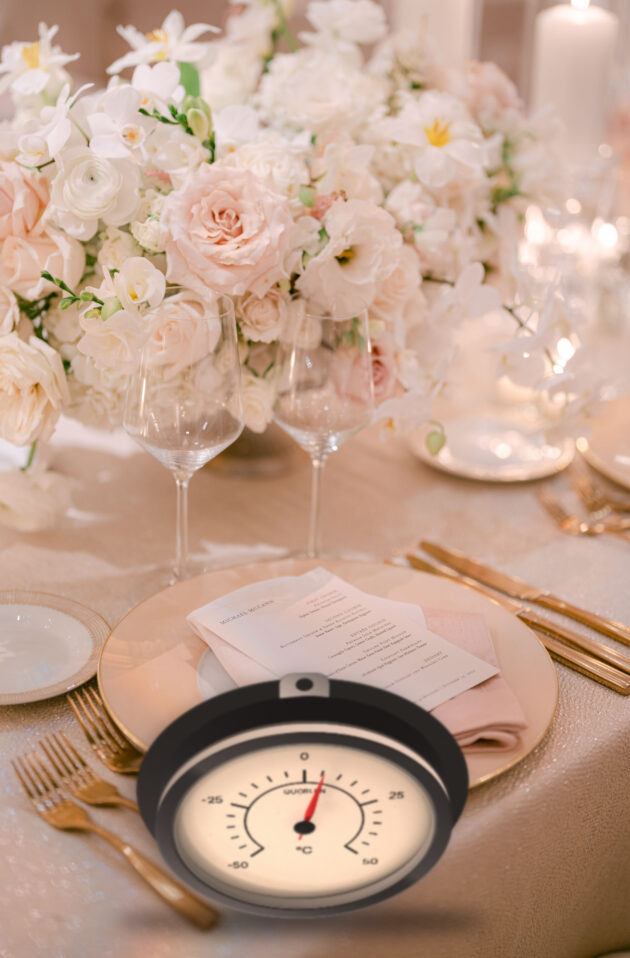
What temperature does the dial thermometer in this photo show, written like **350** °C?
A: **5** °C
